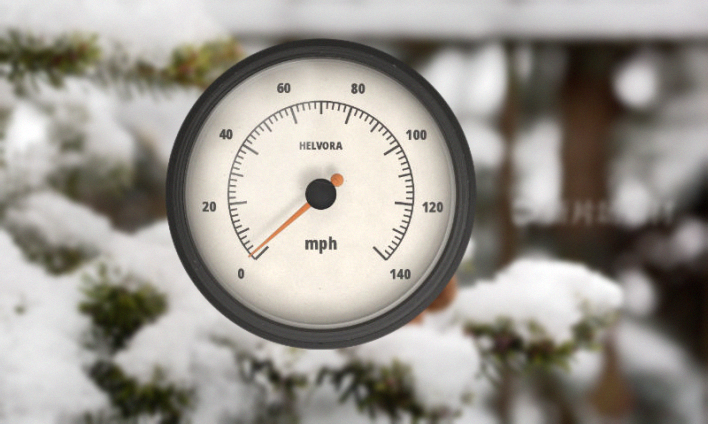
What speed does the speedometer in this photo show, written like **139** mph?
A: **2** mph
